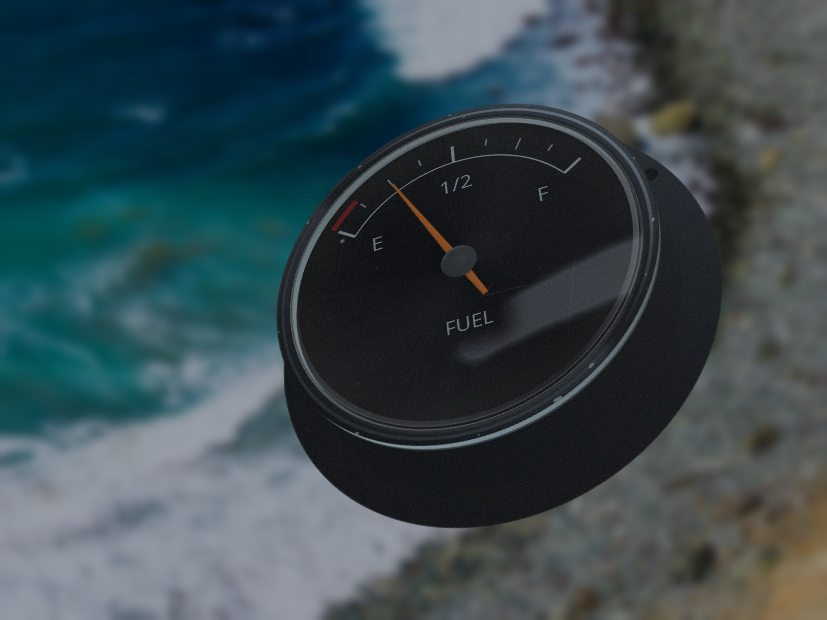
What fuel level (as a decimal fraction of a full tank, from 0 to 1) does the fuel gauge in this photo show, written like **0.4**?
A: **0.25**
